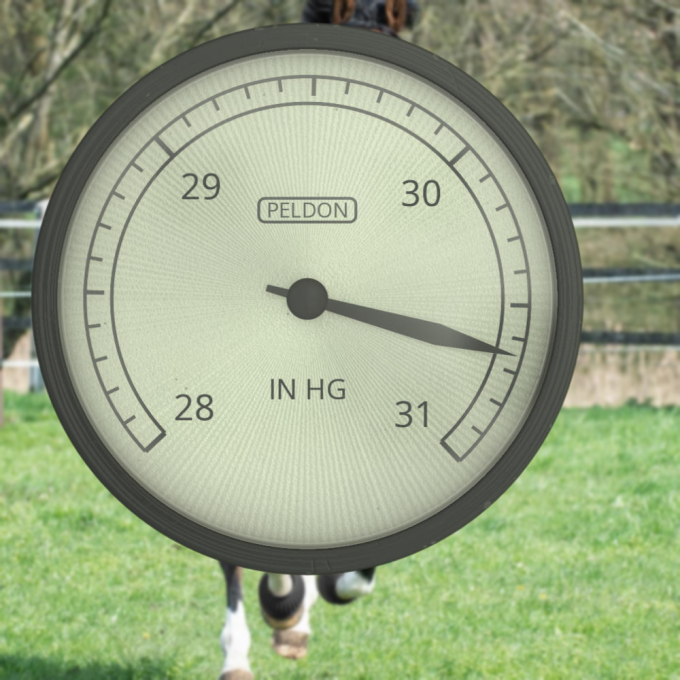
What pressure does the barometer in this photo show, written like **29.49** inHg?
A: **30.65** inHg
